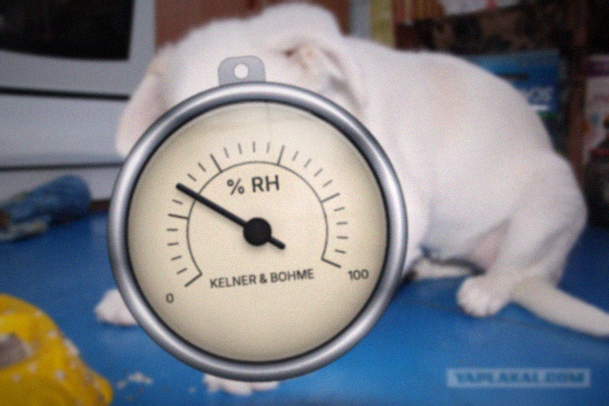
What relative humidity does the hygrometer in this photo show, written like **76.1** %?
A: **28** %
